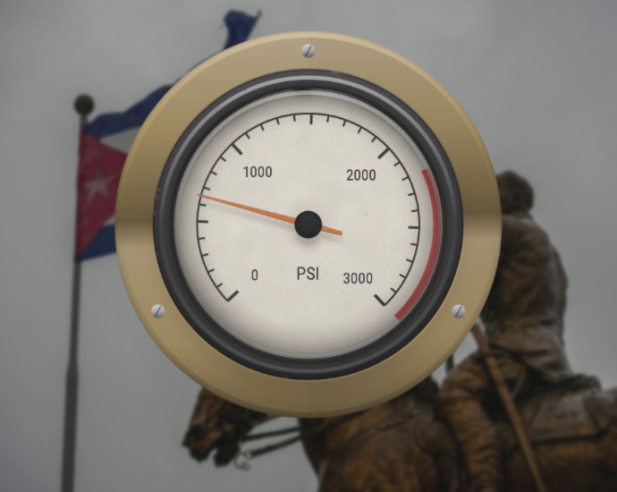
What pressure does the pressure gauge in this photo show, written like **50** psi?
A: **650** psi
